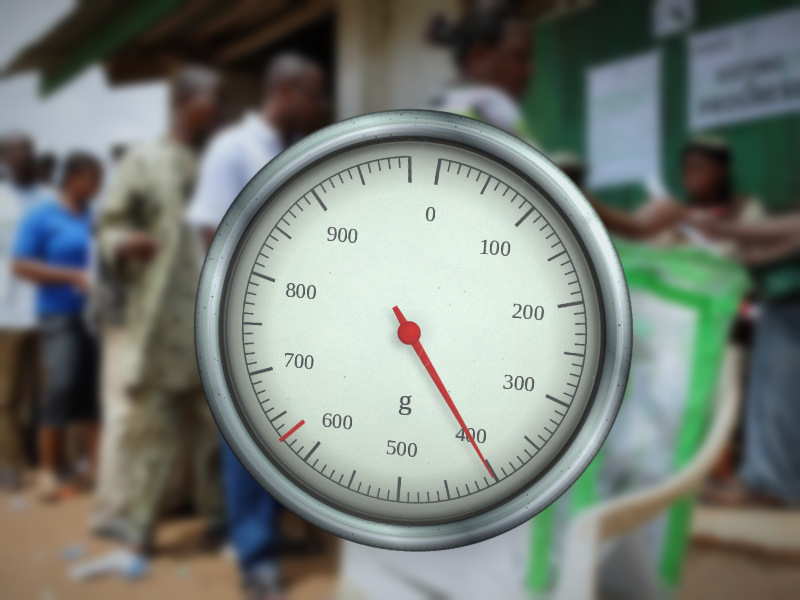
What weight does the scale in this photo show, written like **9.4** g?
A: **400** g
